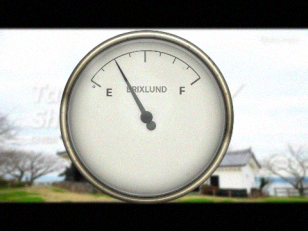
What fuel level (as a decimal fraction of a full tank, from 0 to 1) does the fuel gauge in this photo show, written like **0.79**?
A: **0.25**
